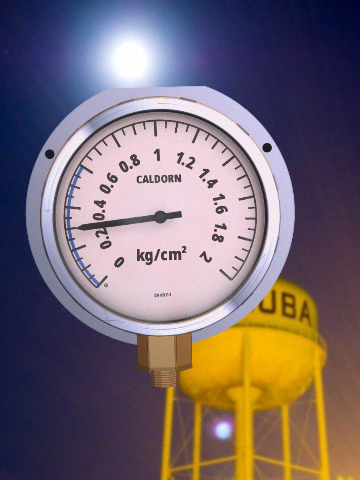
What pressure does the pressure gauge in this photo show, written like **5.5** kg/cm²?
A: **0.3** kg/cm²
